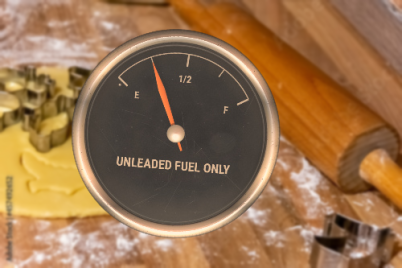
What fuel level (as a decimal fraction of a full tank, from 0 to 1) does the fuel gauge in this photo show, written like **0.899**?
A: **0.25**
